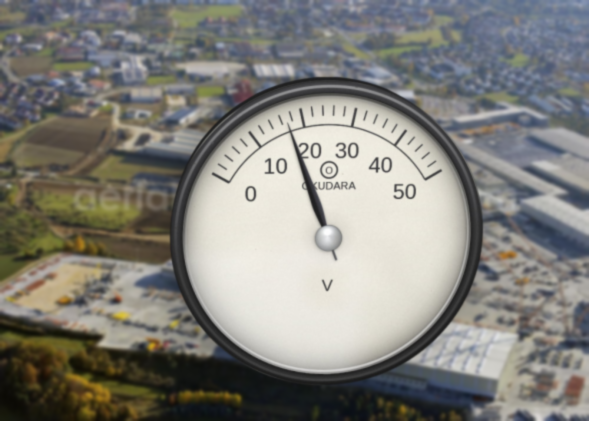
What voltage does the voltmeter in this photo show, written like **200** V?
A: **17** V
